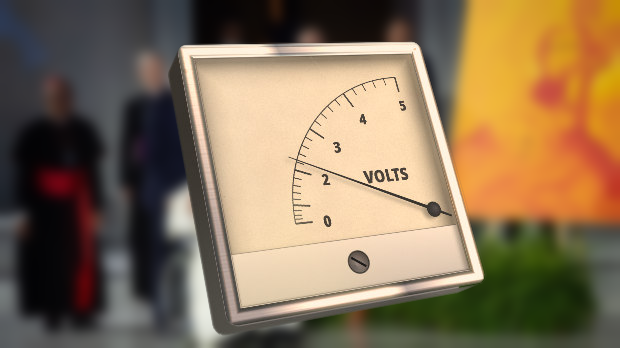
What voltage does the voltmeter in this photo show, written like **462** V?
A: **2.2** V
